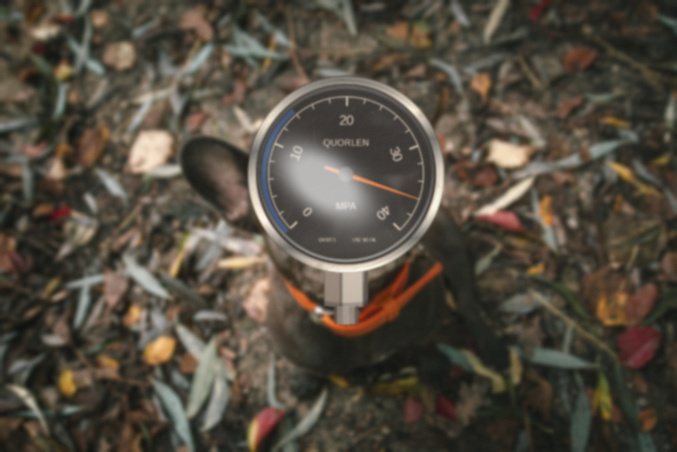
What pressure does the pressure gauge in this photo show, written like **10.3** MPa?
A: **36** MPa
